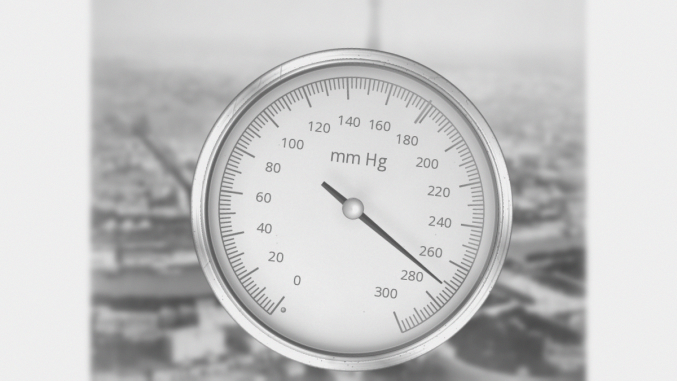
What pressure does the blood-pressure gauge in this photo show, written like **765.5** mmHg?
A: **272** mmHg
